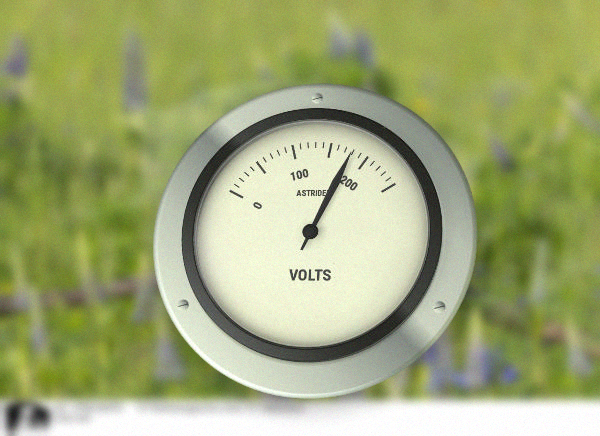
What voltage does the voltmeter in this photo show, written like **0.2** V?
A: **180** V
